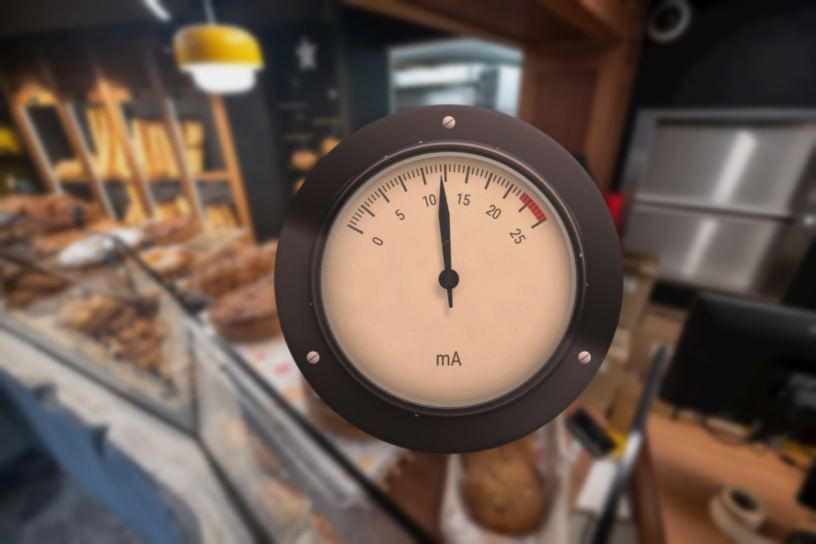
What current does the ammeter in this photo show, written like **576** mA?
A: **12** mA
